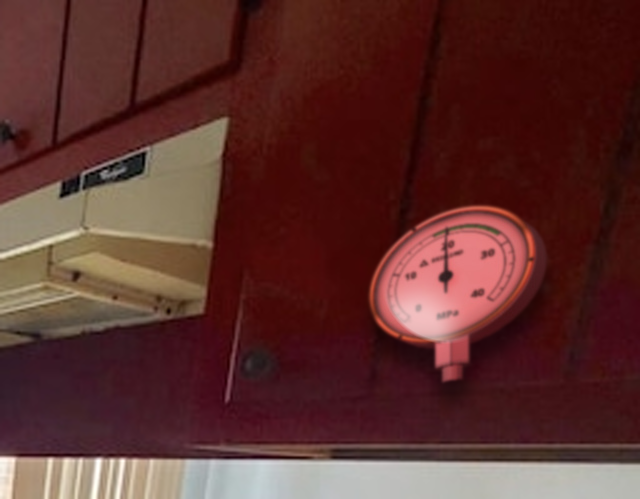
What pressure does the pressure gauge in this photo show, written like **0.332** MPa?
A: **20** MPa
